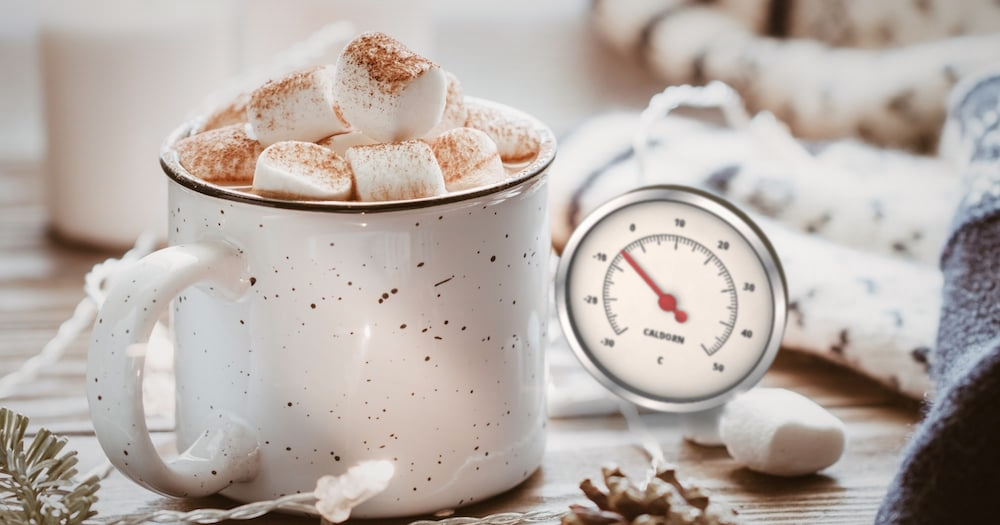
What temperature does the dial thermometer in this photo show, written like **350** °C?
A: **-5** °C
